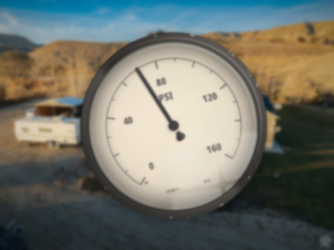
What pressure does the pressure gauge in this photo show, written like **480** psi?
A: **70** psi
